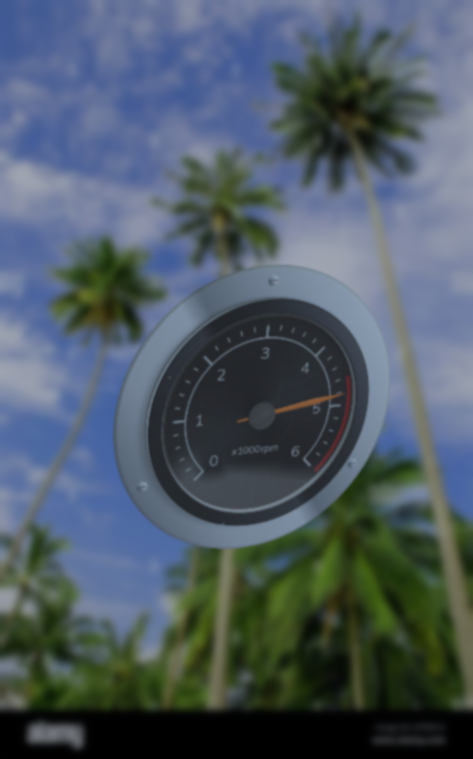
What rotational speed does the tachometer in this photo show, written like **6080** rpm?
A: **4800** rpm
